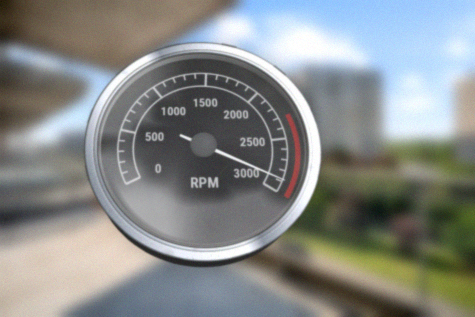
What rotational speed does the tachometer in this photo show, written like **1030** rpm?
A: **2900** rpm
